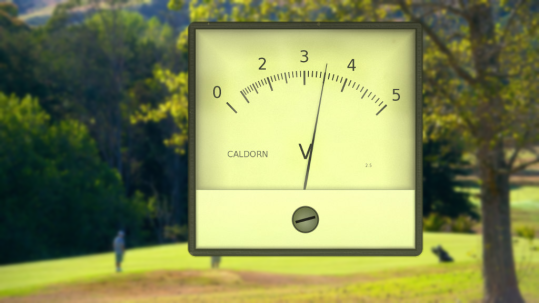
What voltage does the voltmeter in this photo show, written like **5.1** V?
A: **3.5** V
